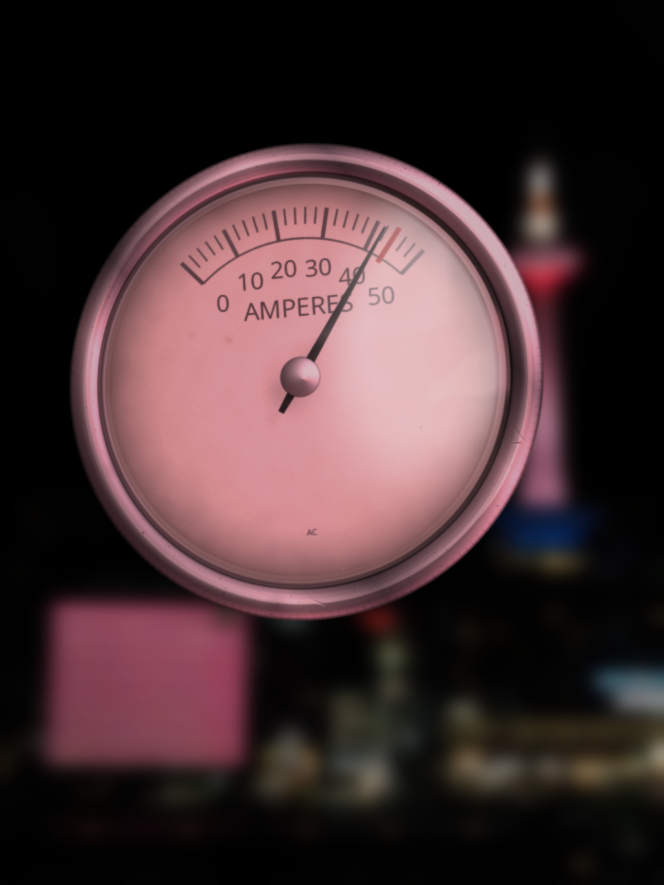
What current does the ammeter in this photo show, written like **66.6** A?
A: **42** A
